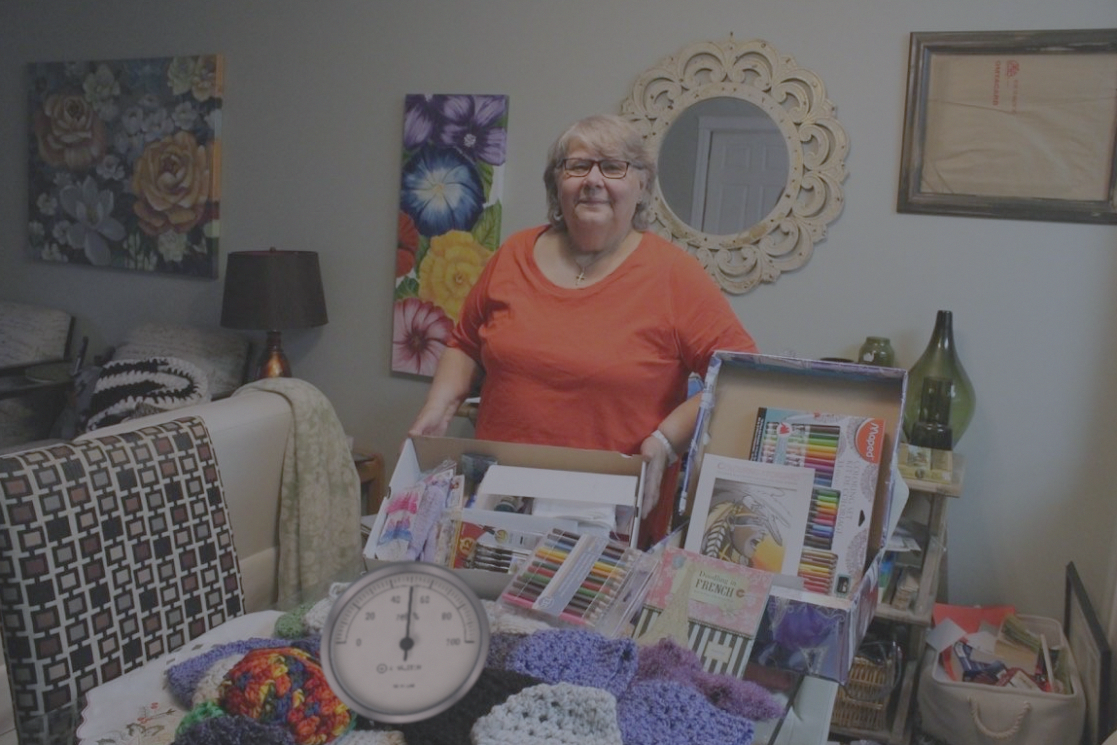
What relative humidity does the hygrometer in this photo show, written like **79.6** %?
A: **50** %
